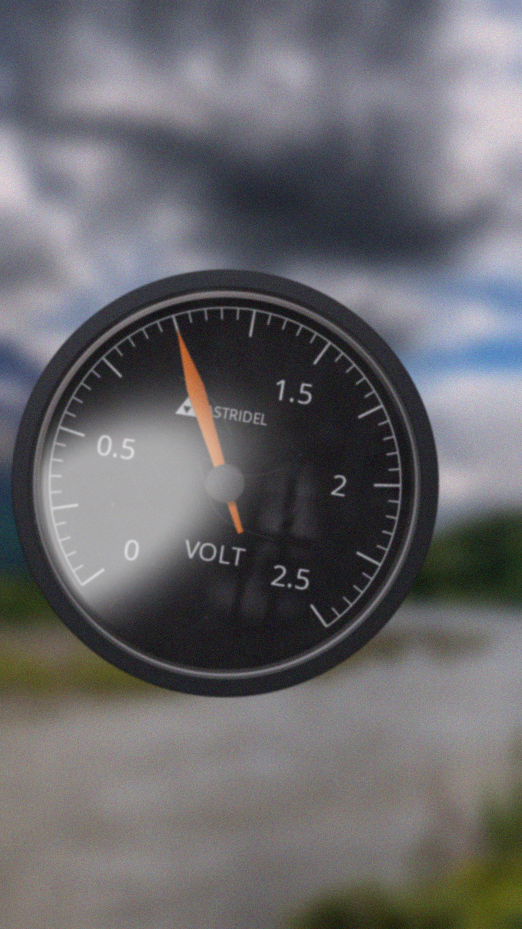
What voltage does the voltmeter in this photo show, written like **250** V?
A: **1** V
